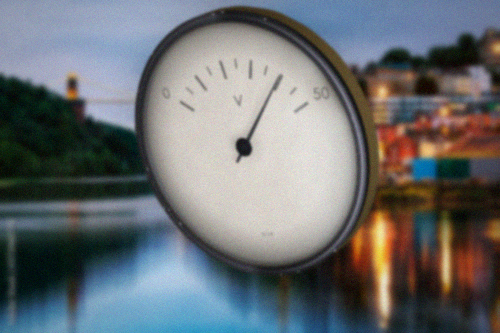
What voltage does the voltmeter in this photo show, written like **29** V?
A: **40** V
